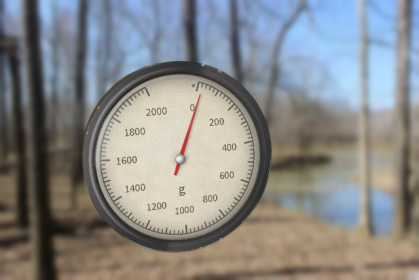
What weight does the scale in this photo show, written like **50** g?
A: **20** g
